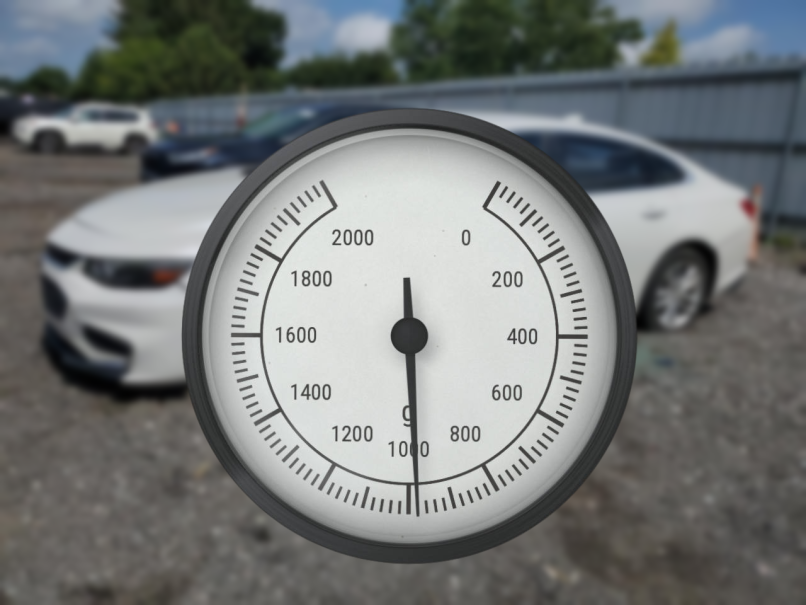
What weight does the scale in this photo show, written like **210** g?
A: **980** g
